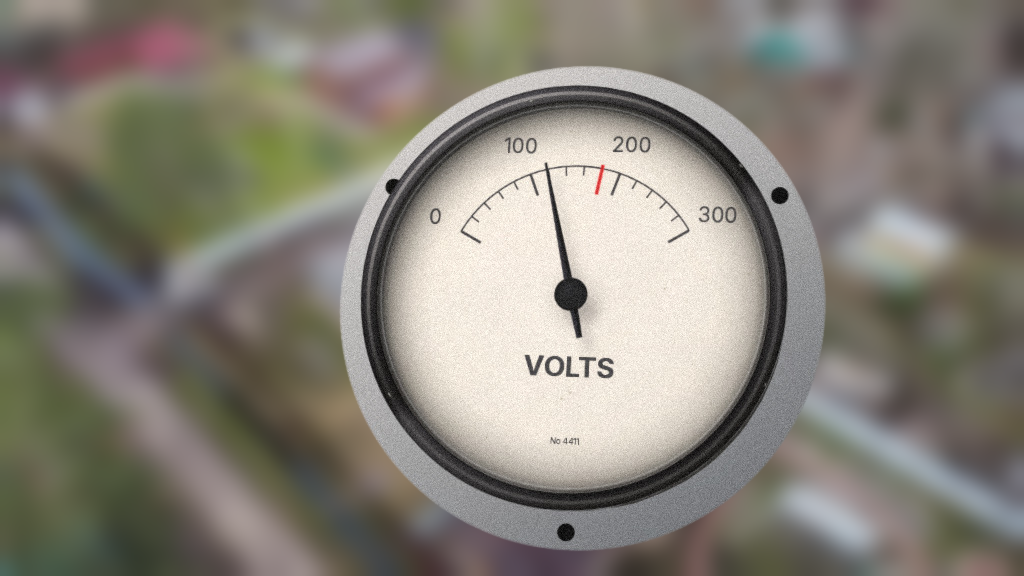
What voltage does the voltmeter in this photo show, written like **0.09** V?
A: **120** V
